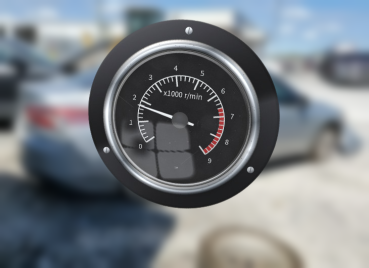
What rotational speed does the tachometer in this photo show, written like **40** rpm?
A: **1800** rpm
